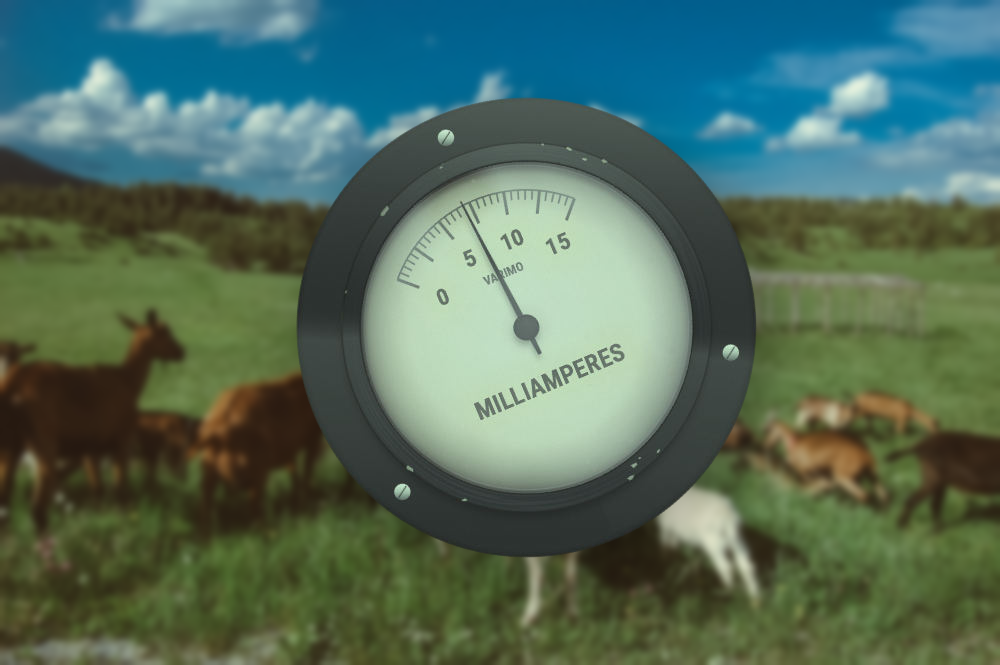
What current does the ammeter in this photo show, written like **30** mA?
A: **7** mA
